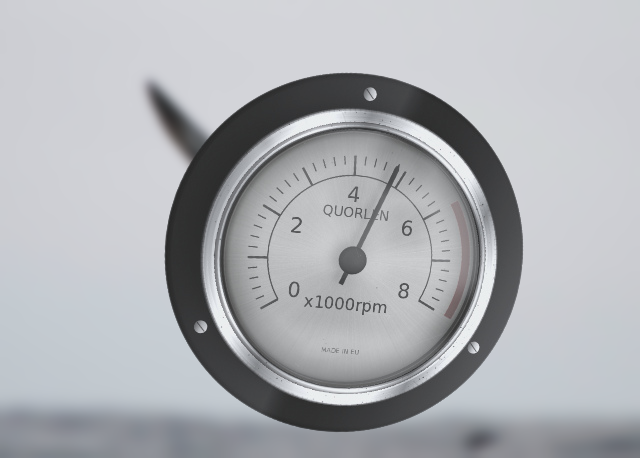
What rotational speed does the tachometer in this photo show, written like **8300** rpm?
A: **4800** rpm
